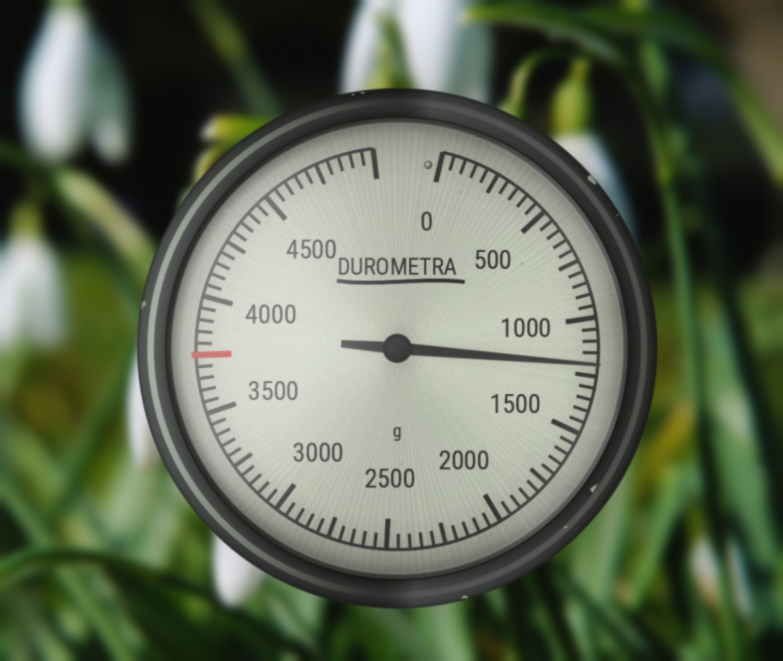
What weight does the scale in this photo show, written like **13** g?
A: **1200** g
